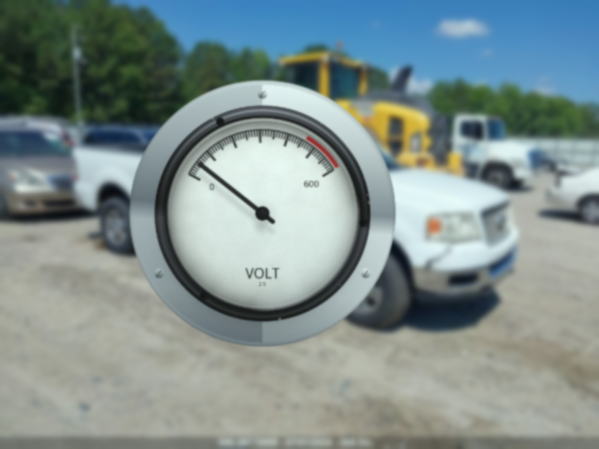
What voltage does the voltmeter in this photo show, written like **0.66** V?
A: **50** V
